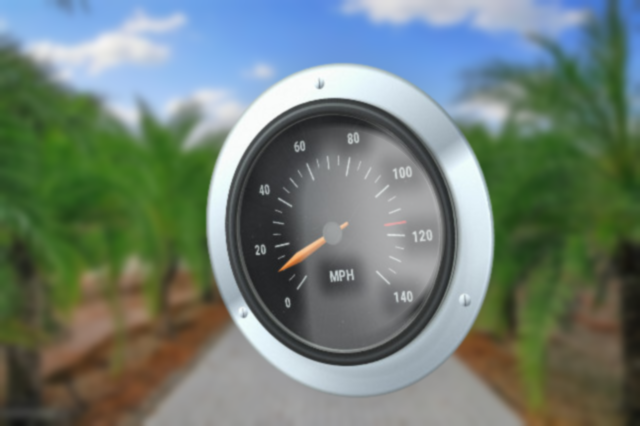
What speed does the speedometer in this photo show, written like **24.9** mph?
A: **10** mph
